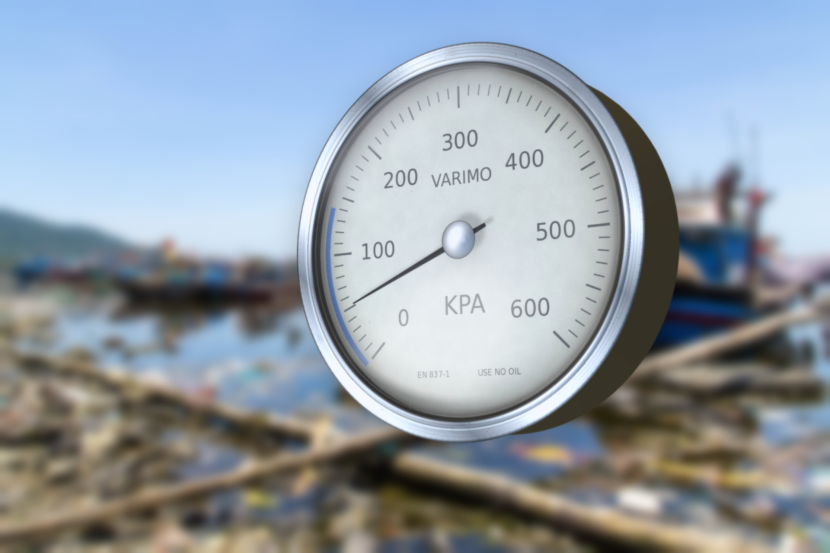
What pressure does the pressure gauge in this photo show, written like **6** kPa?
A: **50** kPa
